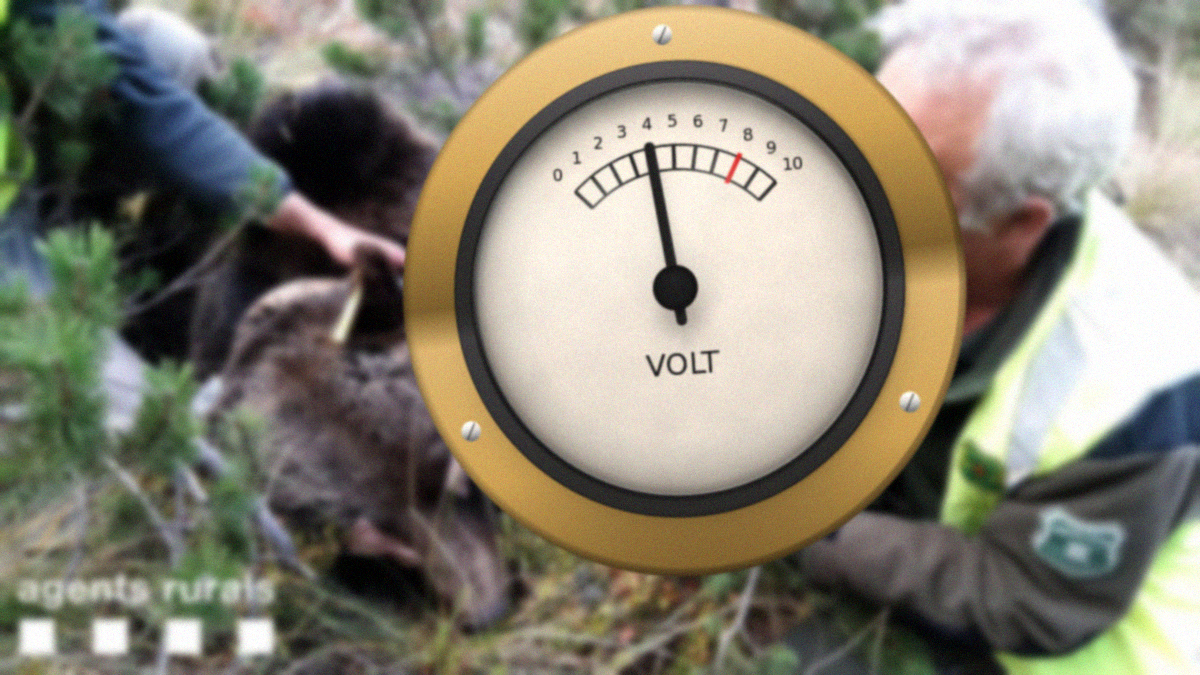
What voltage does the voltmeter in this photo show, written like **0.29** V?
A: **4** V
